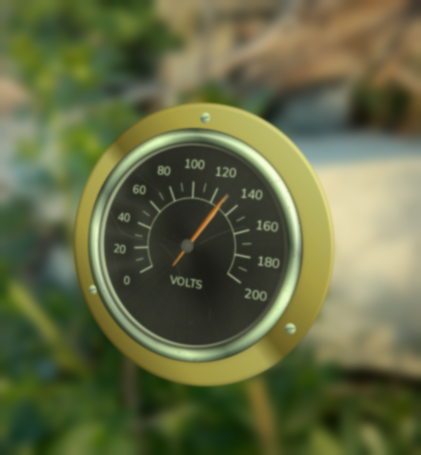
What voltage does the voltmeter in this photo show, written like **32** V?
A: **130** V
